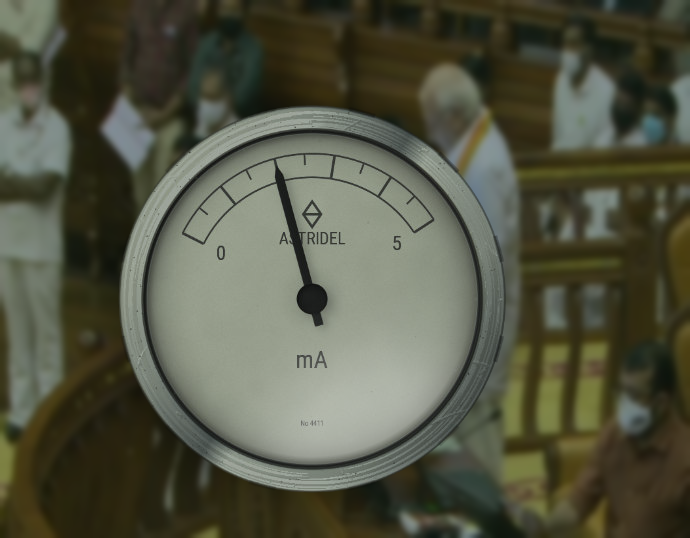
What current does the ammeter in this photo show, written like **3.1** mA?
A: **2** mA
